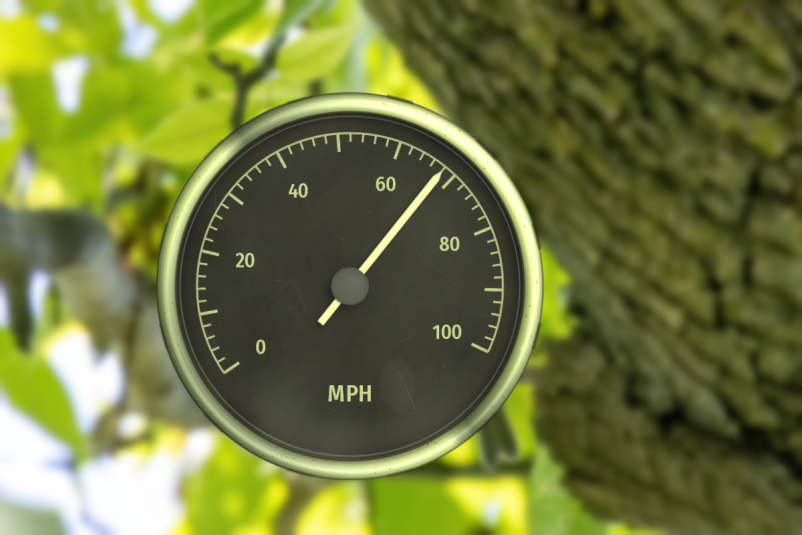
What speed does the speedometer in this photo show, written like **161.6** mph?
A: **68** mph
